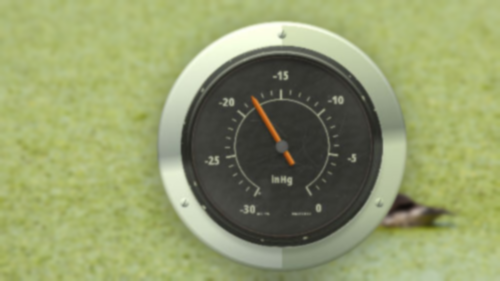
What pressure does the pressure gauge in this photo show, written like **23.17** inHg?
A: **-18** inHg
